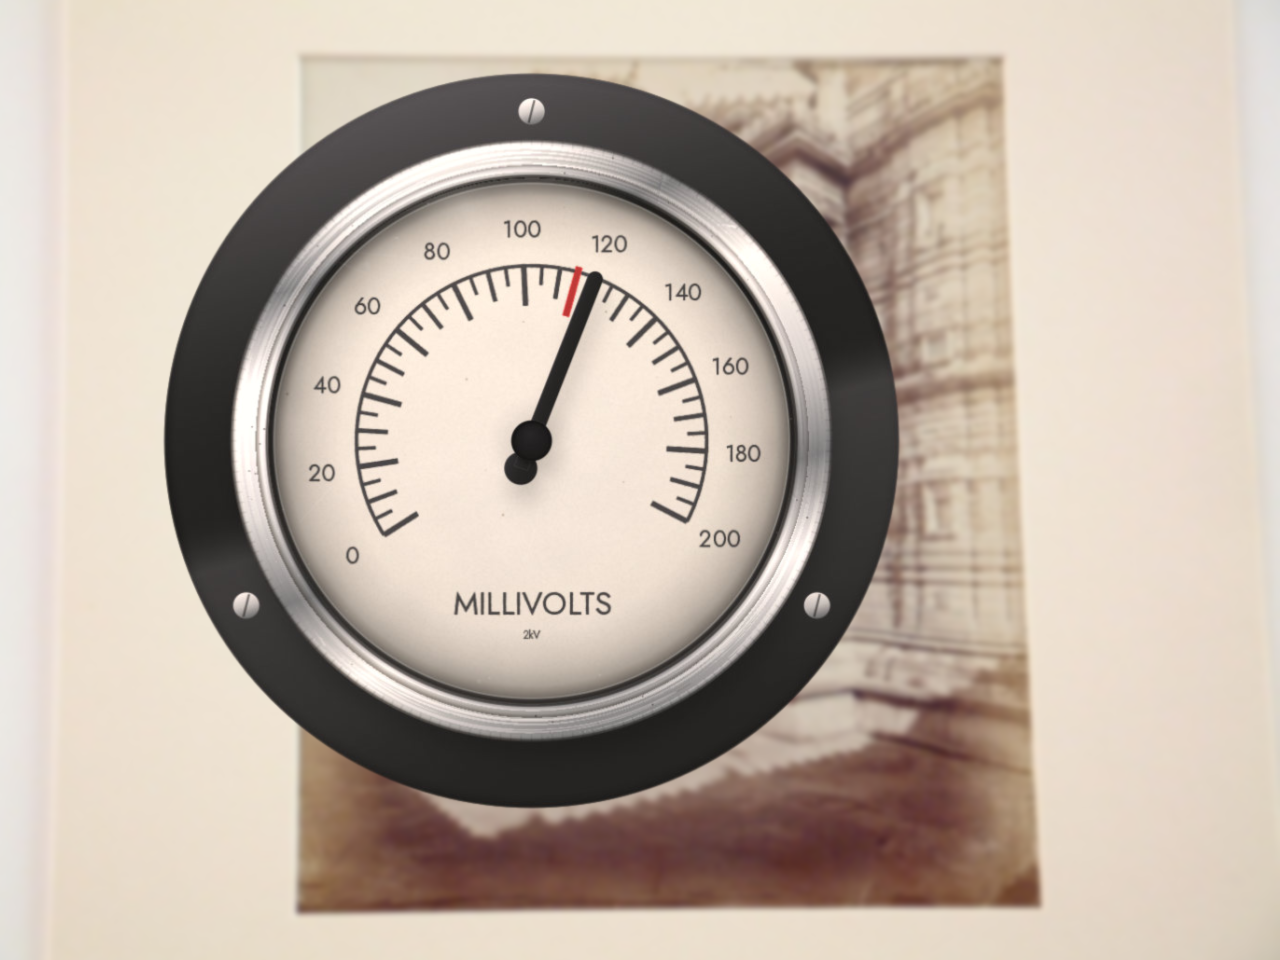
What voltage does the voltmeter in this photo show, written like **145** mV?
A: **120** mV
